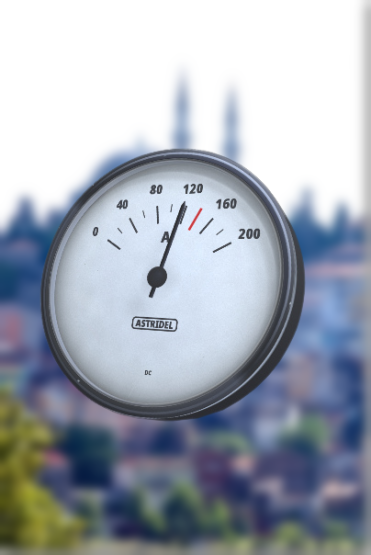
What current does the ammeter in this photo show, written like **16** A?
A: **120** A
